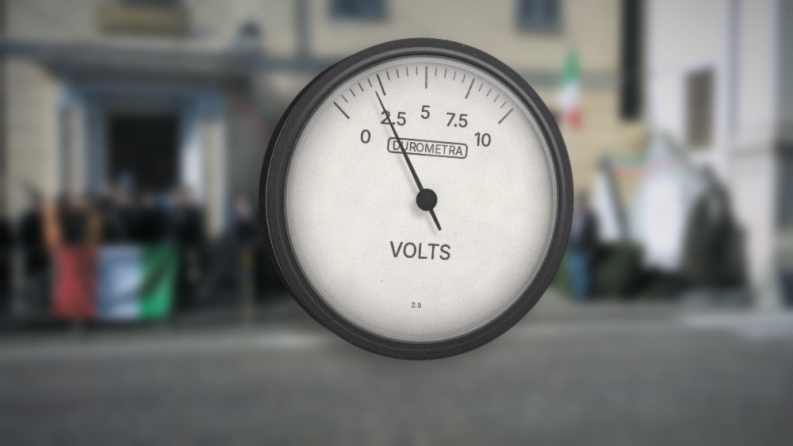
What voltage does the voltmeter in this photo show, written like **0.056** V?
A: **2** V
